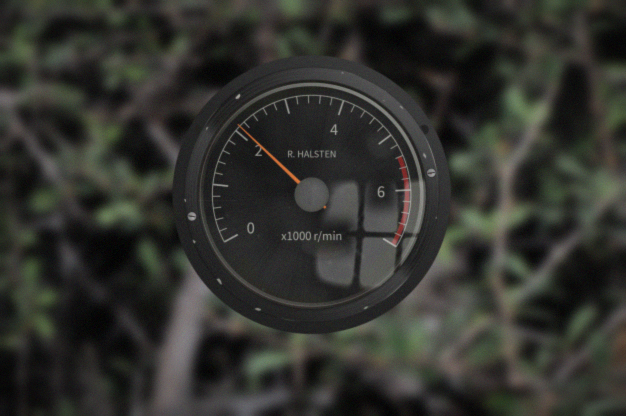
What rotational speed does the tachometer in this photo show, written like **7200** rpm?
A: **2100** rpm
